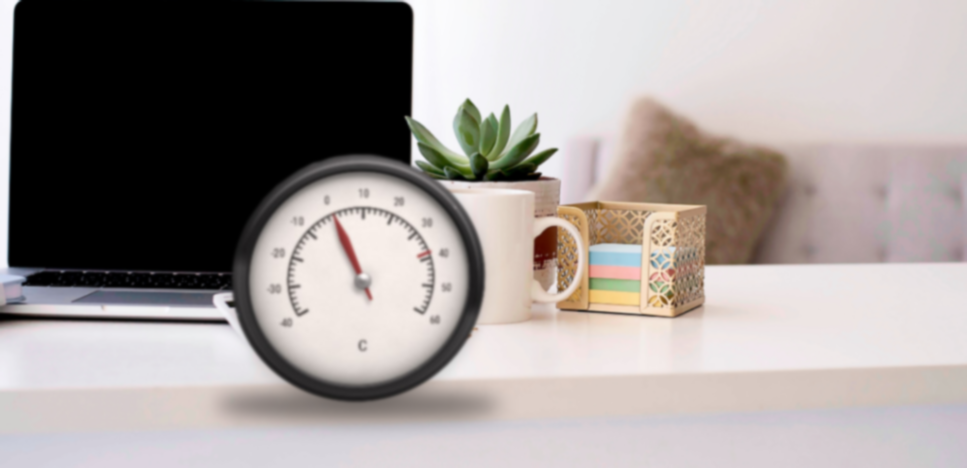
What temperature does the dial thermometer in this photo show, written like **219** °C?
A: **0** °C
